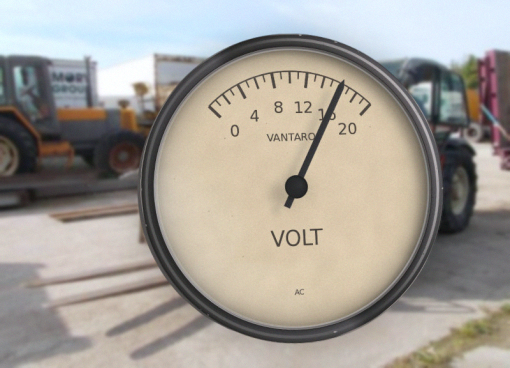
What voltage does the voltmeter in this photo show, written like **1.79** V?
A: **16** V
